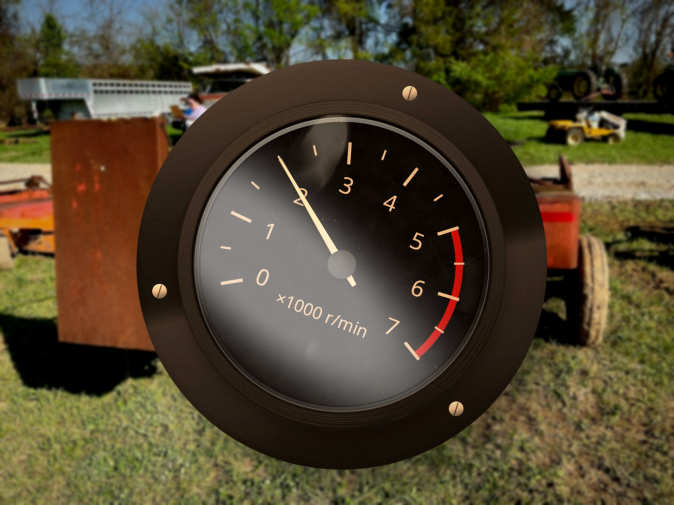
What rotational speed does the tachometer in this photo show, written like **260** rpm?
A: **2000** rpm
